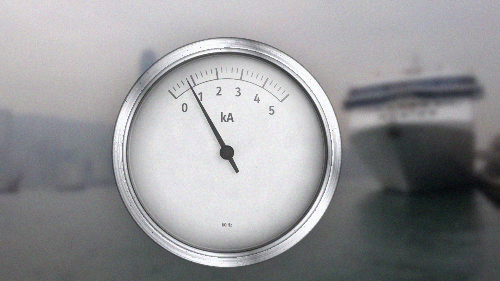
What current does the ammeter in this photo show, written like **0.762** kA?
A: **0.8** kA
